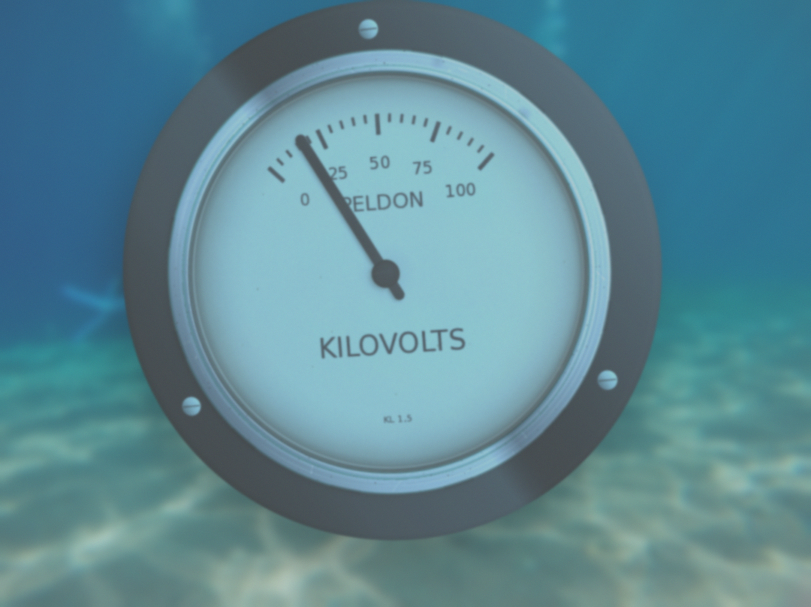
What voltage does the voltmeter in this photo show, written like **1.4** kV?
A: **17.5** kV
